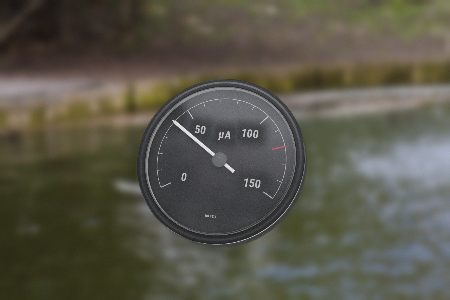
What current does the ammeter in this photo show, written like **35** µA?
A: **40** µA
